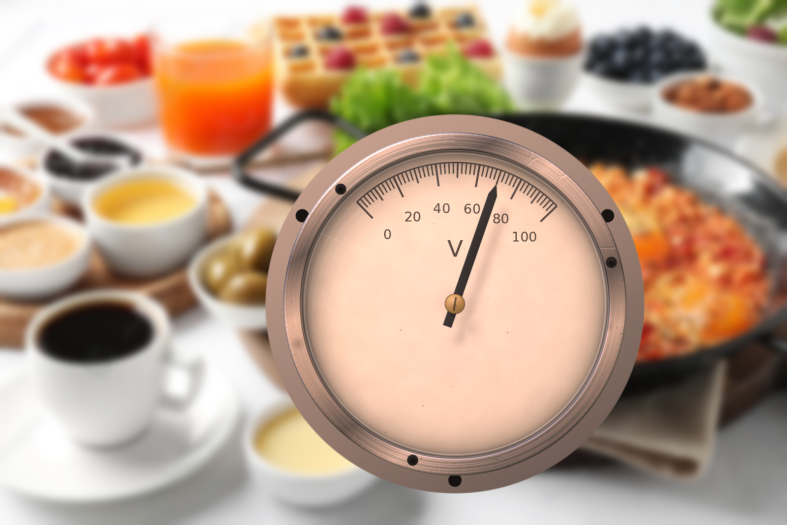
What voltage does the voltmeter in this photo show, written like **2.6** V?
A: **70** V
